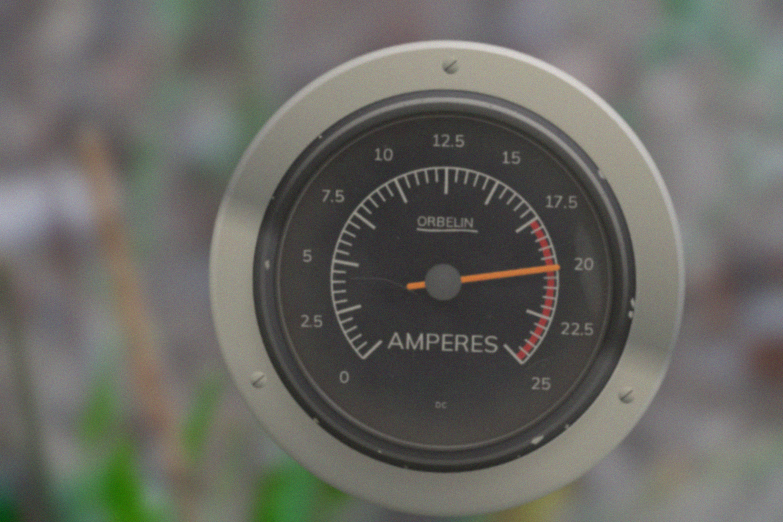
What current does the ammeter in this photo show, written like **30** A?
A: **20** A
